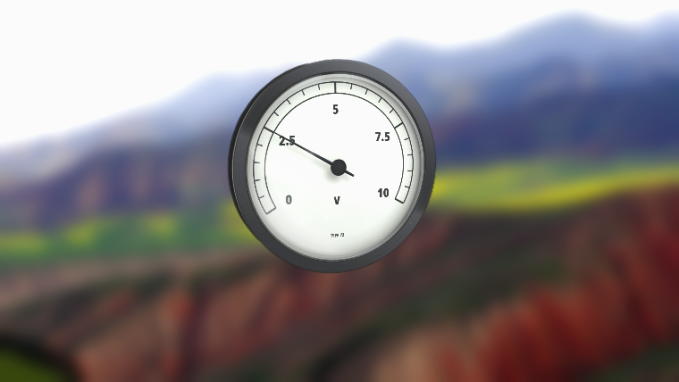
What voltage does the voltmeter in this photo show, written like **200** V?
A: **2.5** V
